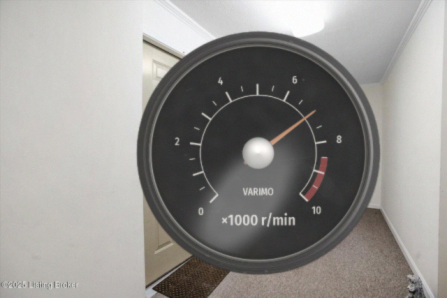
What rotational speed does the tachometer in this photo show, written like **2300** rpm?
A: **7000** rpm
